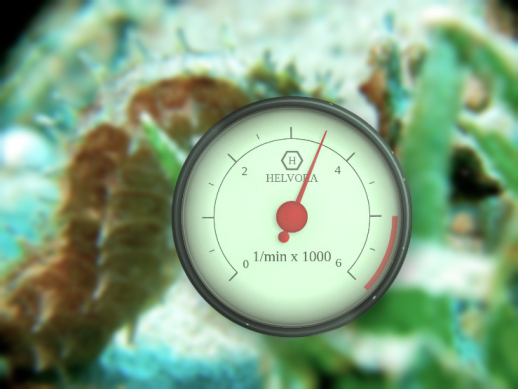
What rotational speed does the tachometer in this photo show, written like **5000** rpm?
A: **3500** rpm
